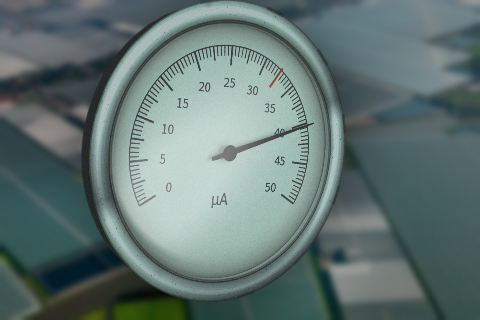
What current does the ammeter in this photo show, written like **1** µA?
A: **40** µA
